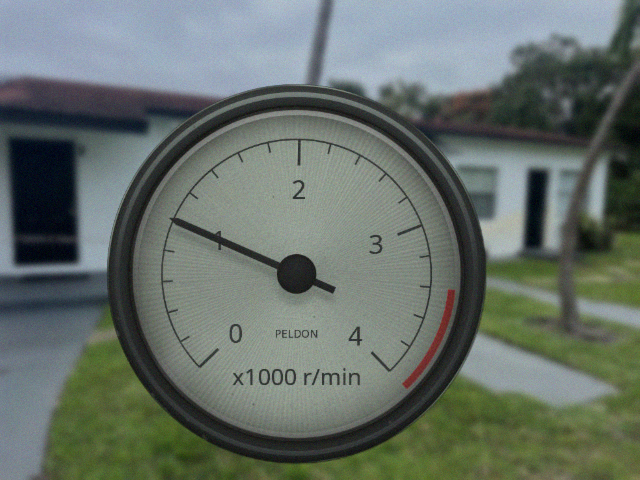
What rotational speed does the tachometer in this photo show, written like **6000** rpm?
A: **1000** rpm
